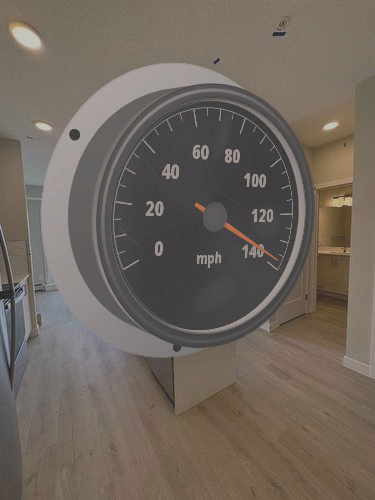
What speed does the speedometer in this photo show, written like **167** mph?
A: **137.5** mph
